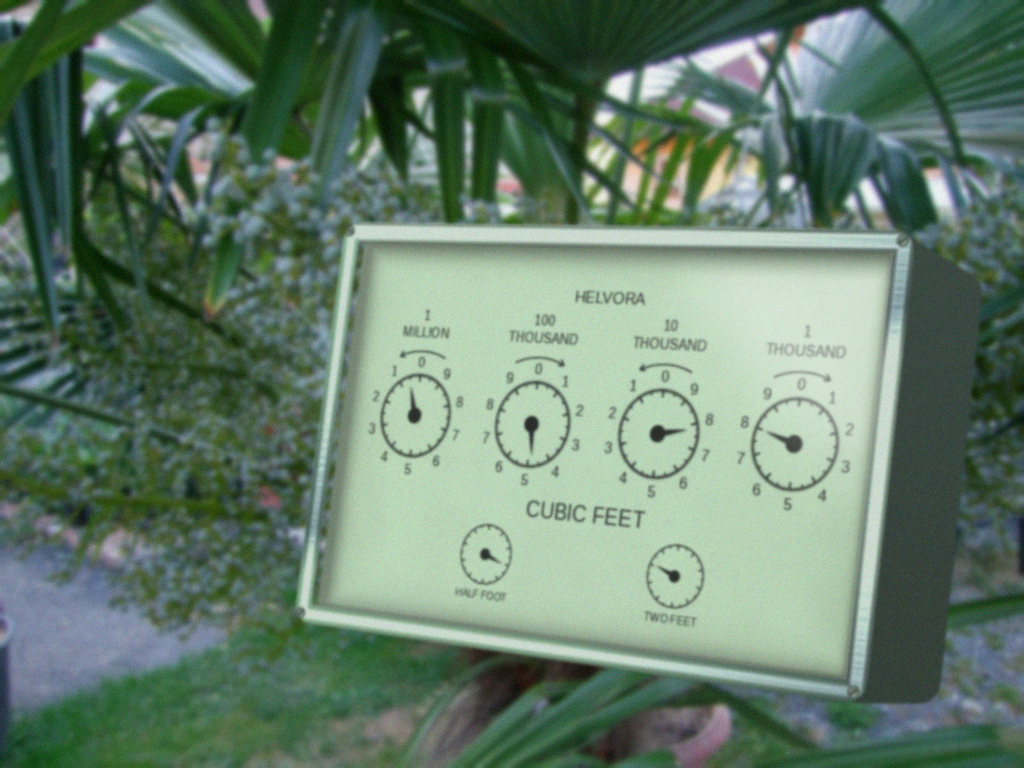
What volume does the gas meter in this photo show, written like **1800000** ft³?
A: **47800** ft³
